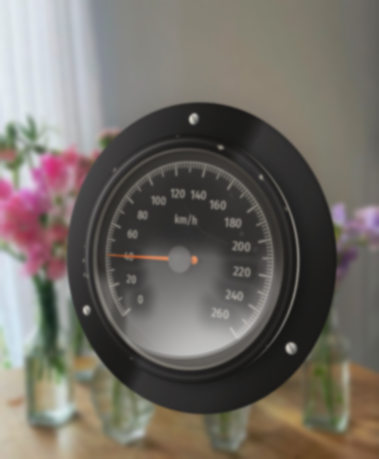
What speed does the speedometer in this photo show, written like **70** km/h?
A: **40** km/h
